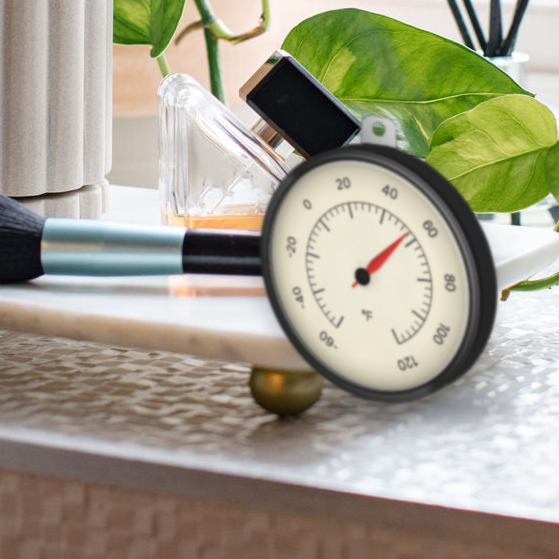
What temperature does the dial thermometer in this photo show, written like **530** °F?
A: **56** °F
